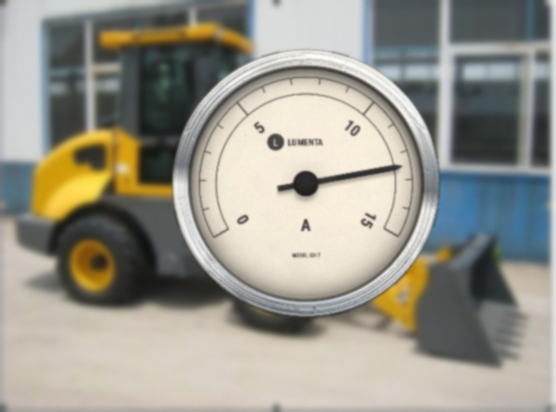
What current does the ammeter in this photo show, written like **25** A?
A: **12.5** A
